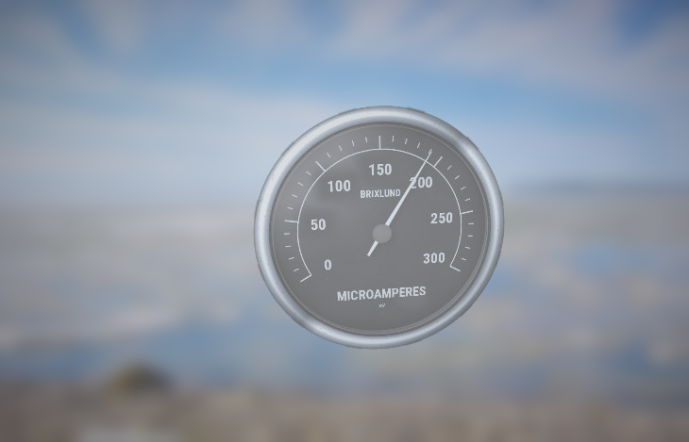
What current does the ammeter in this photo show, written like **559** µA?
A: **190** µA
